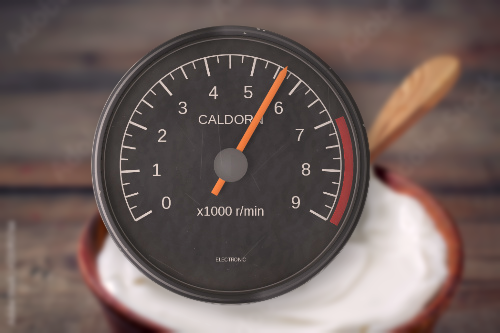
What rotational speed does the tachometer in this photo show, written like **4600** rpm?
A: **5625** rpm
